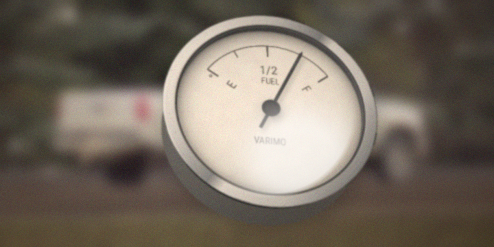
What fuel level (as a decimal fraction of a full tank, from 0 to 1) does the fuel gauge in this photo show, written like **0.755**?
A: **0.75**
